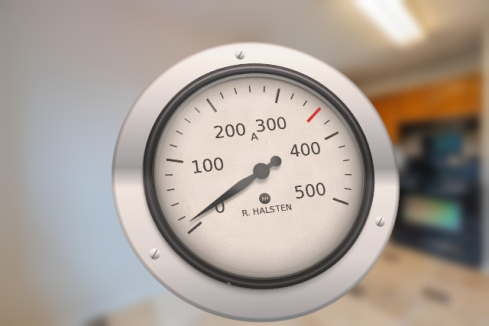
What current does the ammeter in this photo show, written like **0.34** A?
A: **10** A
